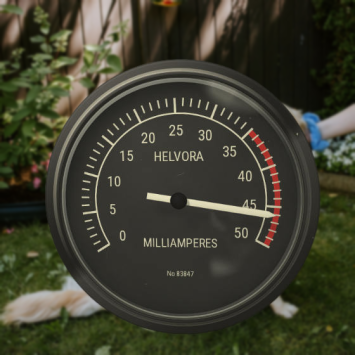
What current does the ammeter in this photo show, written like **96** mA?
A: **46** mA
